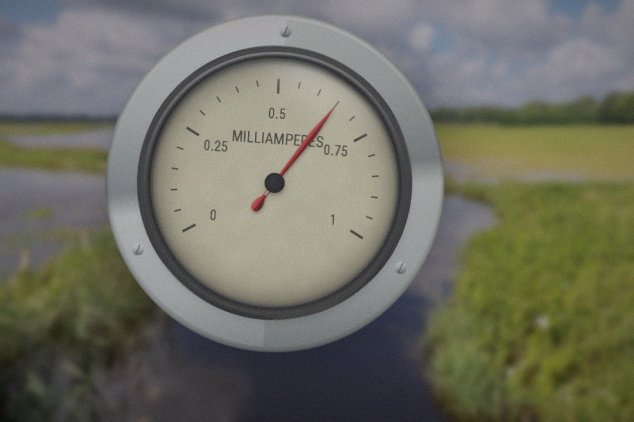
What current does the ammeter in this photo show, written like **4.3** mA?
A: **0.65** mA
